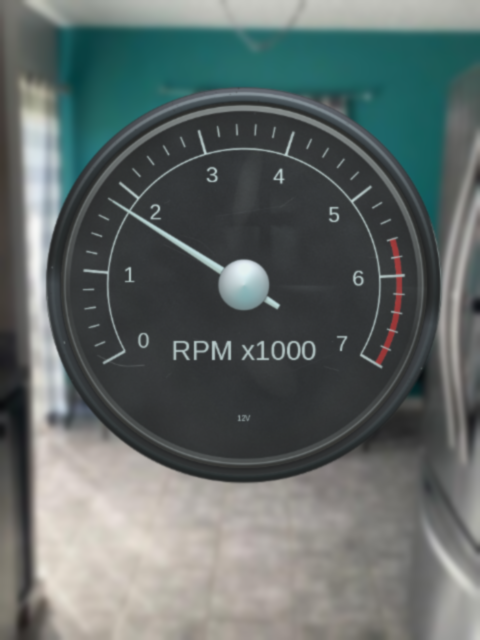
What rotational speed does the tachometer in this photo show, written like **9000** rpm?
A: **1800** rpm
